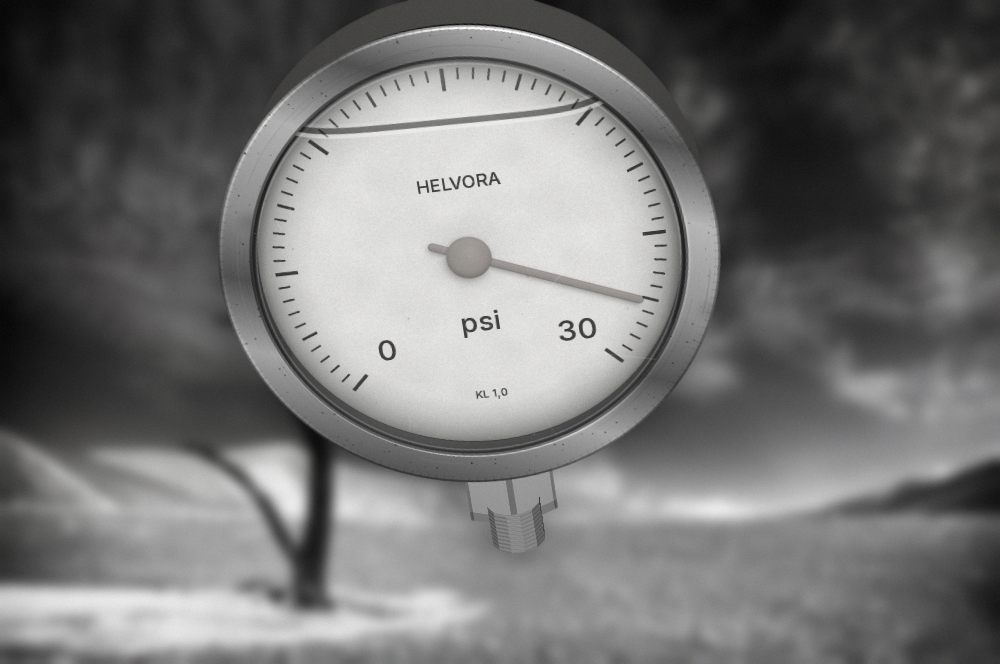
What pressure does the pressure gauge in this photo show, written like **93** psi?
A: **27.5** psi
